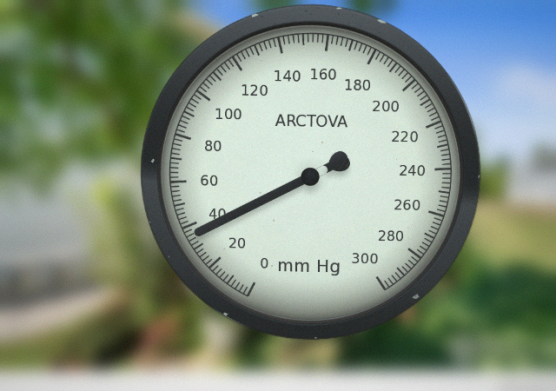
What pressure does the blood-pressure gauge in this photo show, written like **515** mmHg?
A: **36** mmHg
